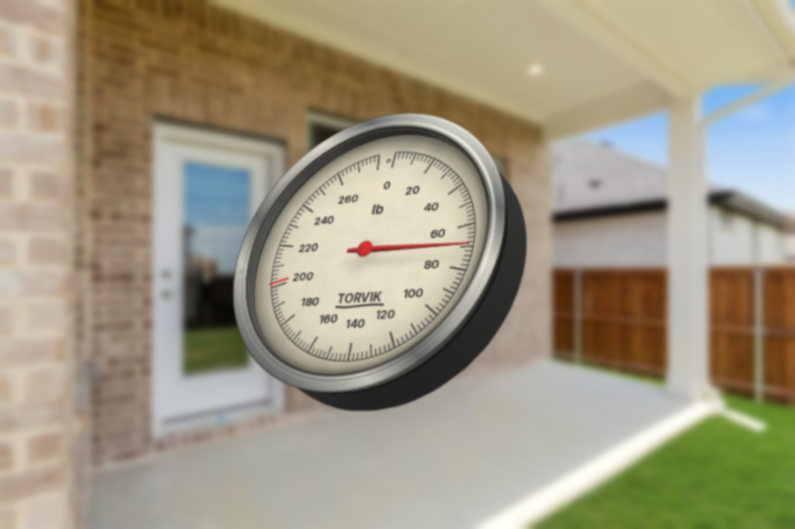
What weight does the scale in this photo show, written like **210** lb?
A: **70** lb
